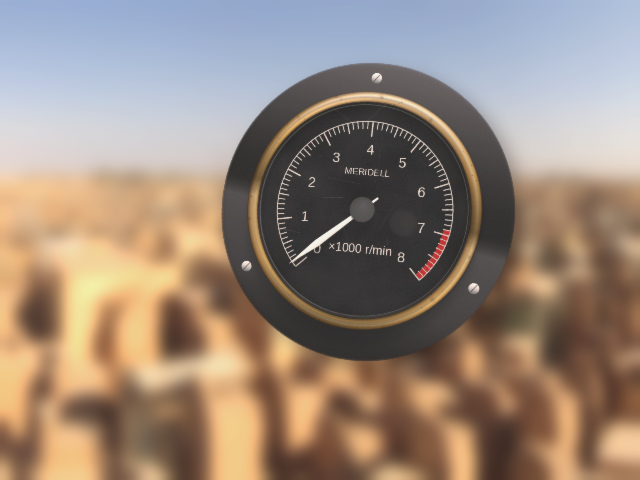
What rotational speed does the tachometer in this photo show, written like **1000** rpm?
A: **100** rpm
